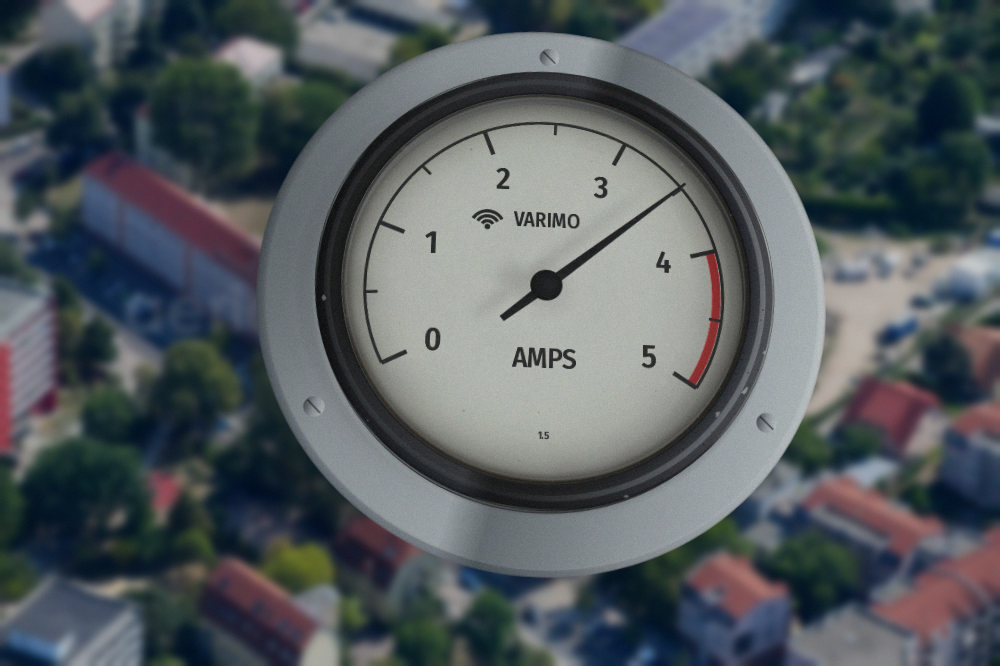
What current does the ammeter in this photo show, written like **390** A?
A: **3.5** A
